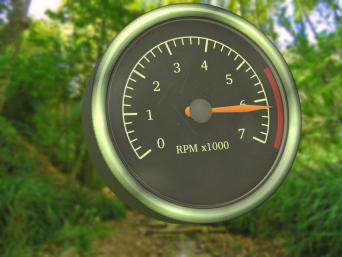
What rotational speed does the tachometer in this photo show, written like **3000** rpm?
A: **6200** rpm
